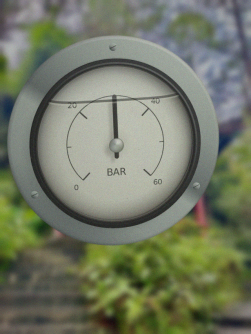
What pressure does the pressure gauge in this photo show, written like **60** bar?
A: **30** bar
